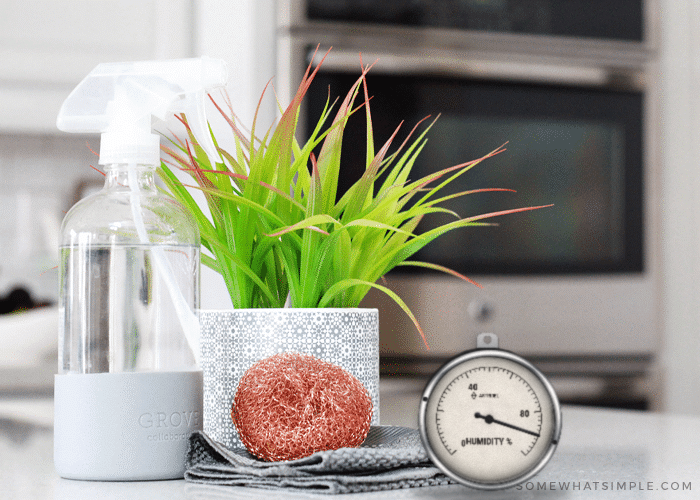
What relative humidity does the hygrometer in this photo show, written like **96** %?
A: **90** %
